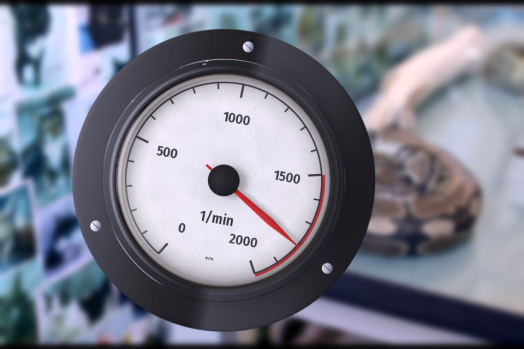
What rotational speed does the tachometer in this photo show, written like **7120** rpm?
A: **1800** rpm
